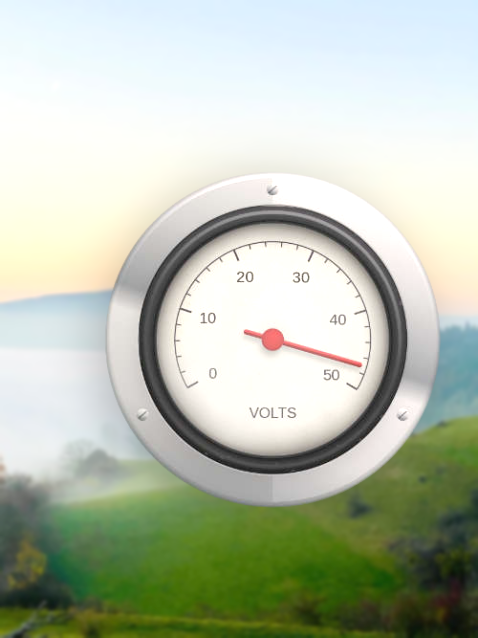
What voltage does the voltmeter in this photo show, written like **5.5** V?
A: **47** V
